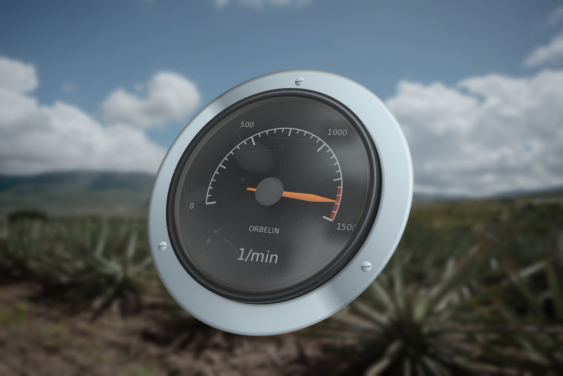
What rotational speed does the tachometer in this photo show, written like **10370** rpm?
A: **1400** rpm
